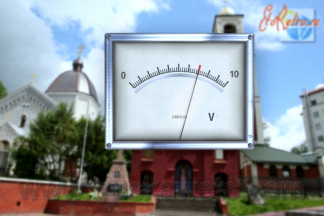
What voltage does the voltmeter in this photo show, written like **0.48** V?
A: **7** V
